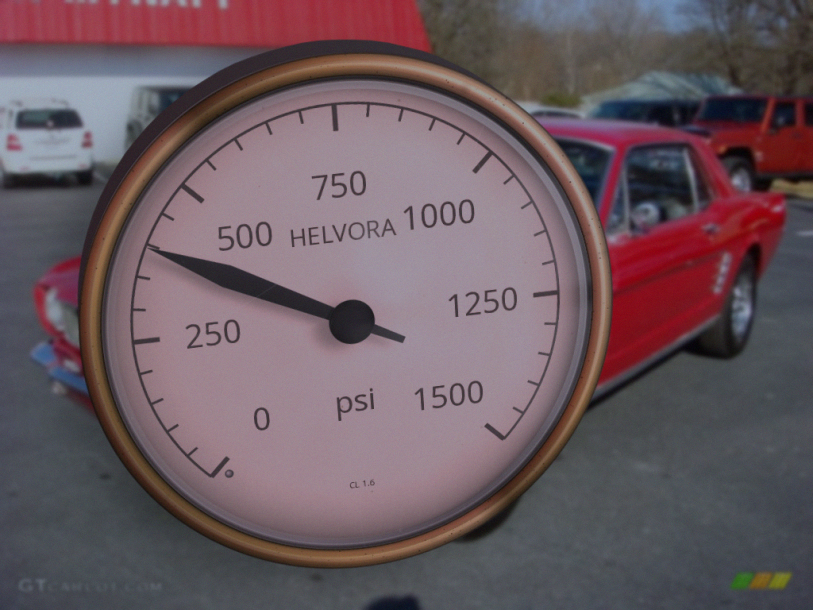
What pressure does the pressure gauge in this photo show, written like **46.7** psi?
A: **400** psi
